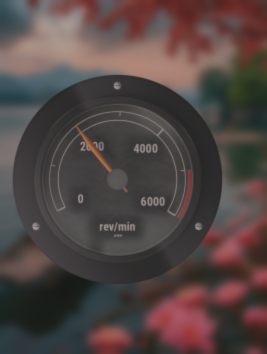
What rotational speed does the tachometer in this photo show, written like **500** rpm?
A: **2000** rpm
